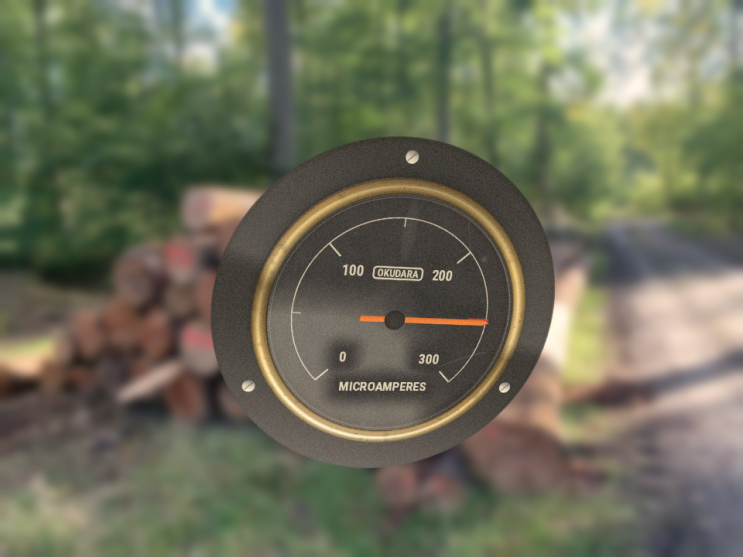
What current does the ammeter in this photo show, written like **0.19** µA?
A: **250** µA
